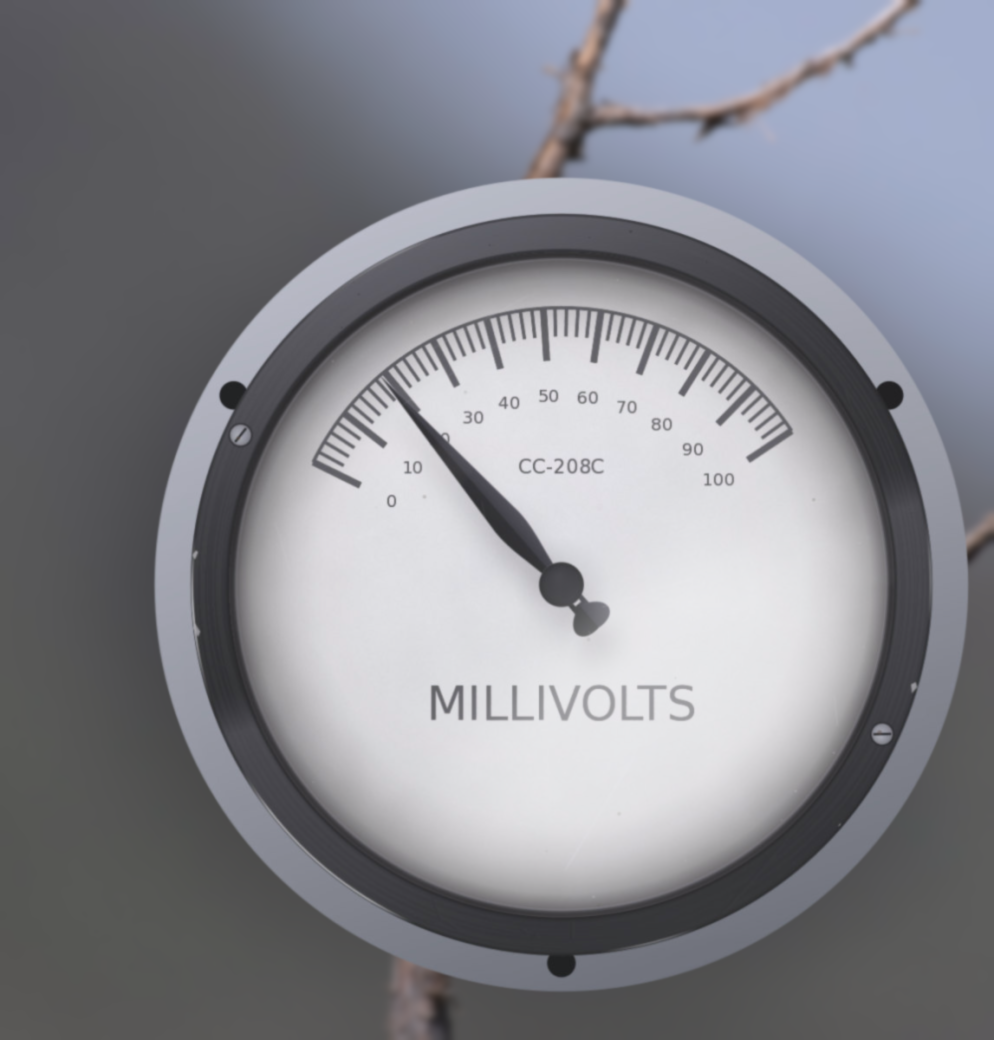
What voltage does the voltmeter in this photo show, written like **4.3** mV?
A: **19** mV
